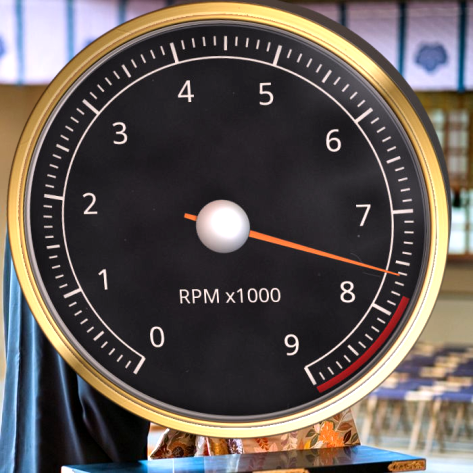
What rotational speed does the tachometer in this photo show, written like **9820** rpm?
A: **7600** rpm
